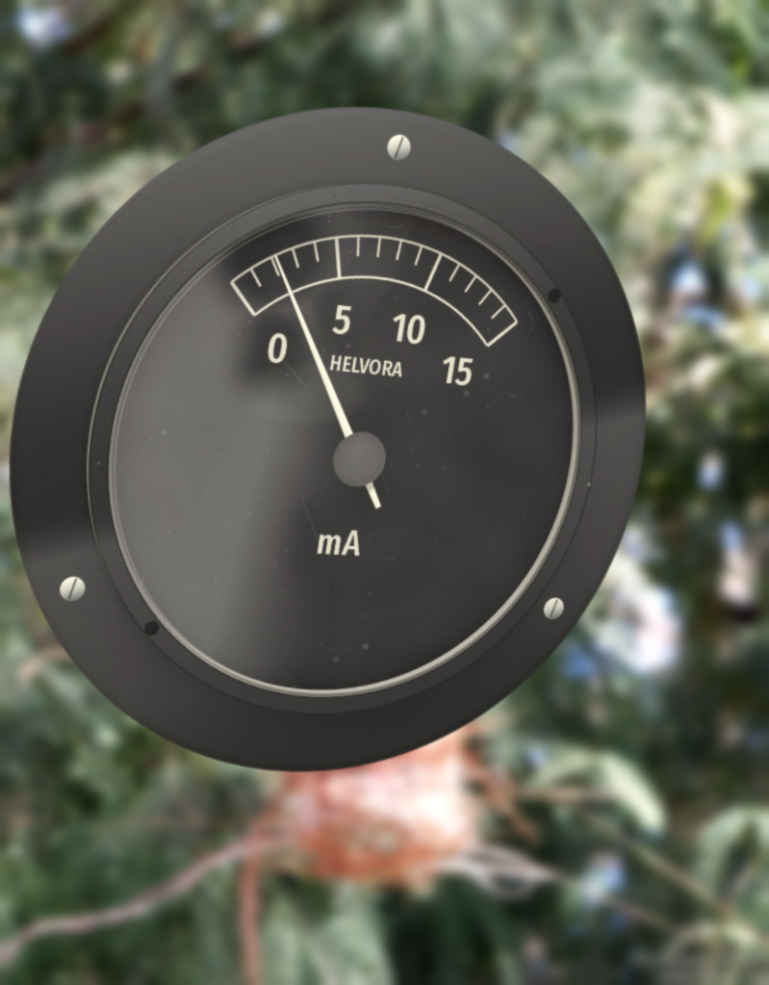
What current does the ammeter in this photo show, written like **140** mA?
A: **2** mA
